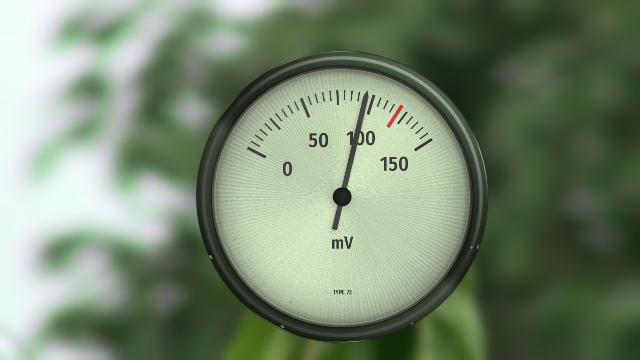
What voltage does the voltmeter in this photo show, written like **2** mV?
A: **95** mV
